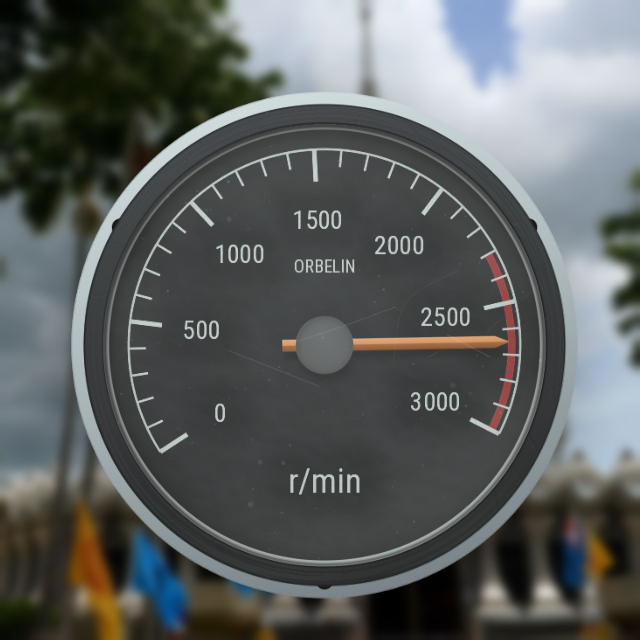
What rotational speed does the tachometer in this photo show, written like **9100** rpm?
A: **2650** rpm
